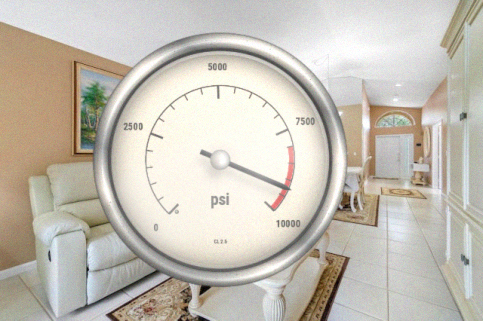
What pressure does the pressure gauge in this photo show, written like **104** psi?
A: **9250** psi
